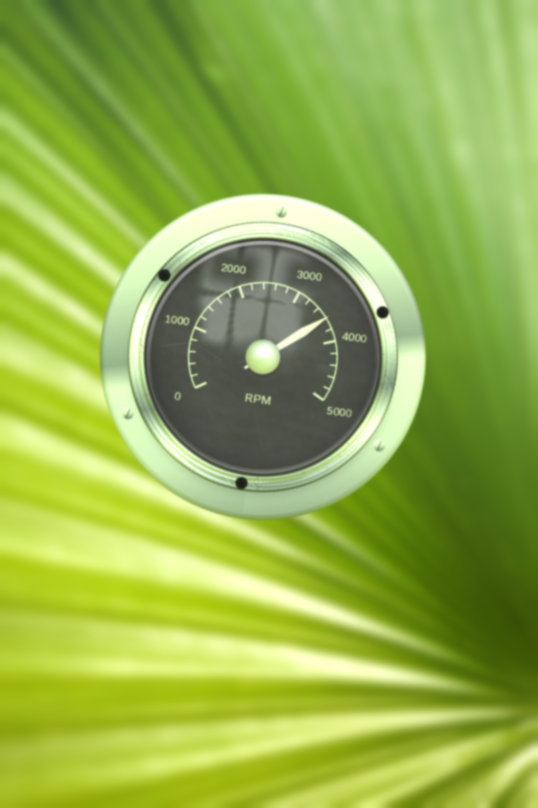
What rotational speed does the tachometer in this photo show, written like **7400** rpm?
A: **3600** rpm
